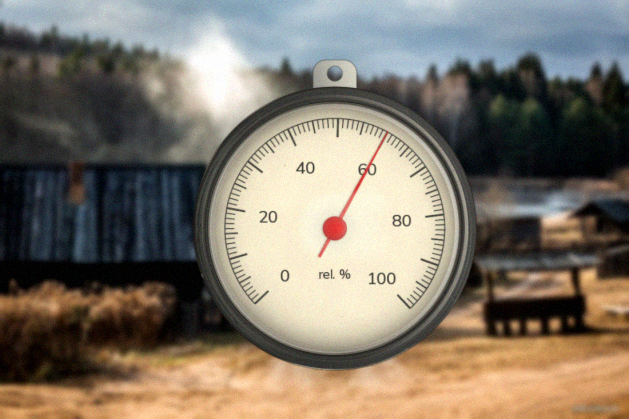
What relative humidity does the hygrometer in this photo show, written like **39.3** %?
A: **60** %
